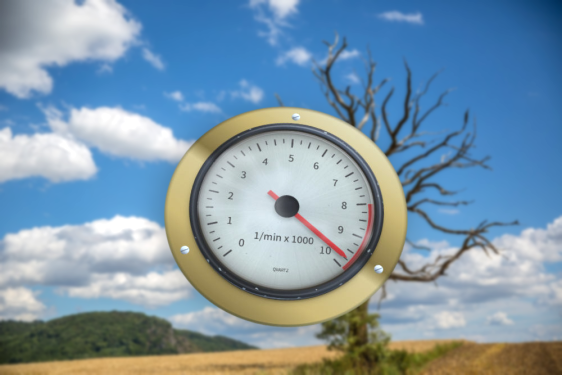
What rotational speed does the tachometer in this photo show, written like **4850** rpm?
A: **9750** rpm
